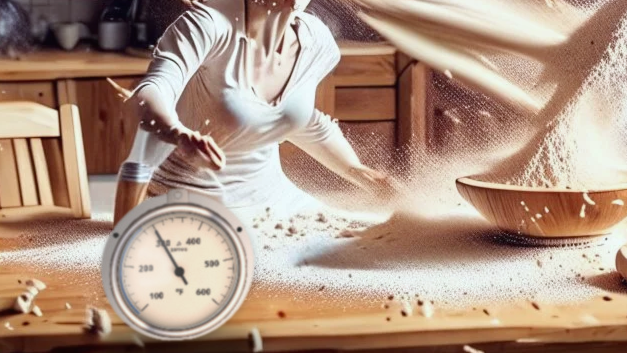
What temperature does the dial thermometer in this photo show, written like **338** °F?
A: **300** °F
